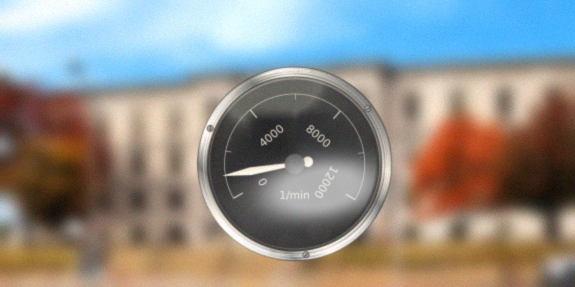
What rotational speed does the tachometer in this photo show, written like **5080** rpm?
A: **1000** rpm
